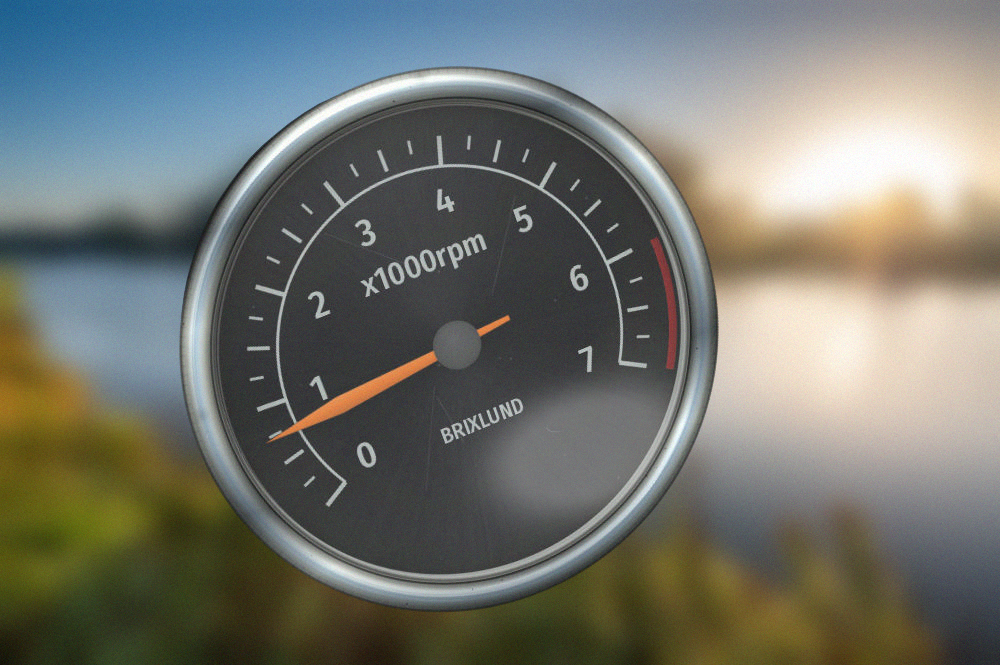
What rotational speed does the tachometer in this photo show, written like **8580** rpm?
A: **750** rpm
